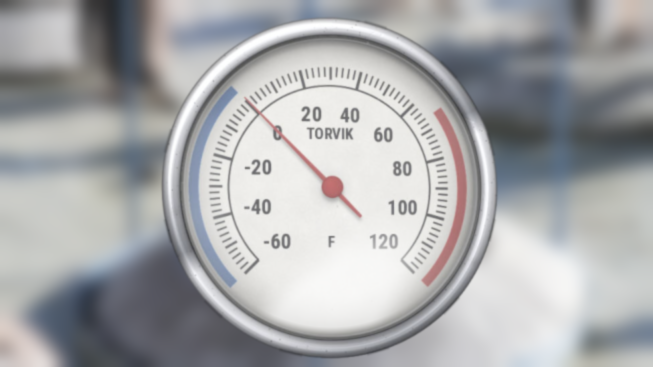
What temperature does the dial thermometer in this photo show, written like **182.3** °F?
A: **0** °F
